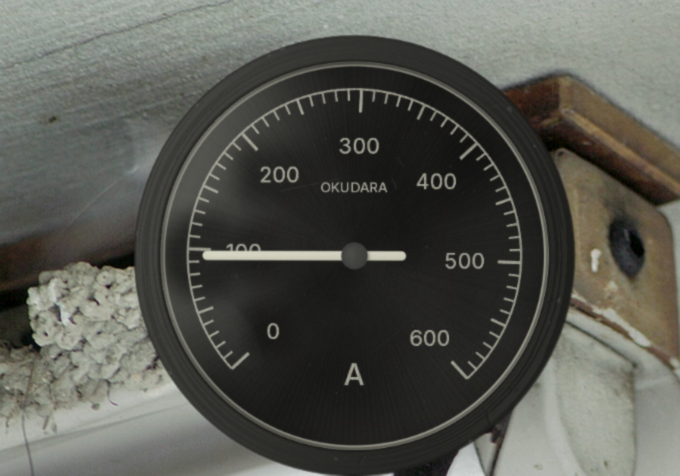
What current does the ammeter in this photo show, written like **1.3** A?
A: **95** A
